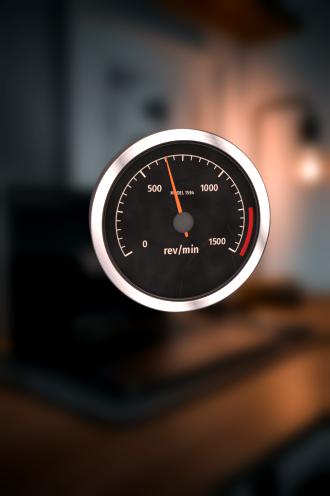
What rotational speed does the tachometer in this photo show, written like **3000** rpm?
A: **650** rpm
